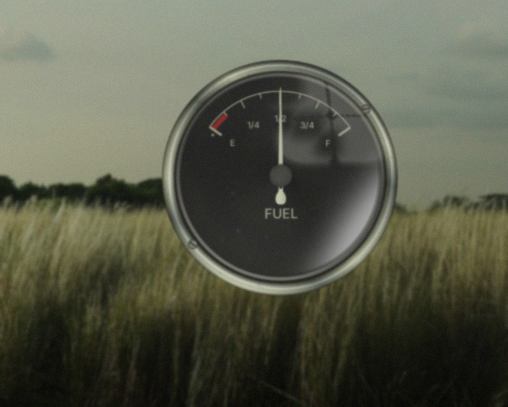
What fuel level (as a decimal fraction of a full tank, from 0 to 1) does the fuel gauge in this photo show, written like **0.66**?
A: **0.5**
